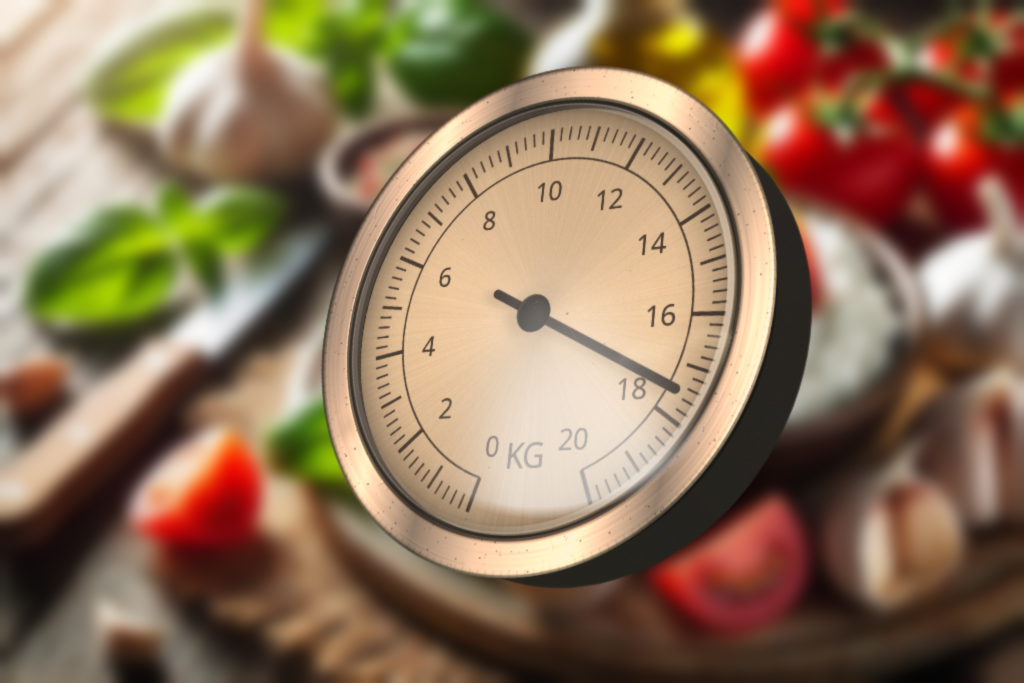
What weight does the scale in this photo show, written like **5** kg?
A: **17.5** kg
